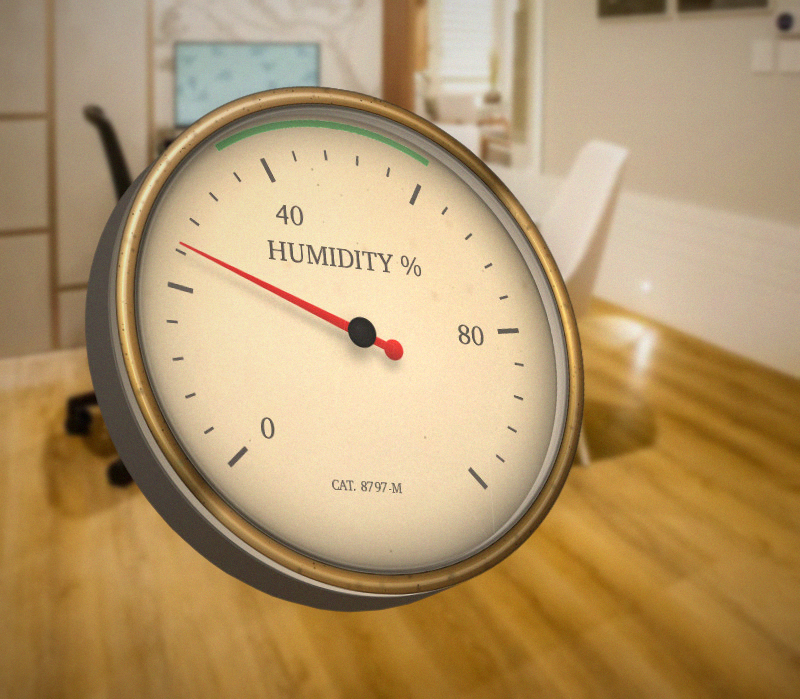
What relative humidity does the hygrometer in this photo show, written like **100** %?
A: **24** %
